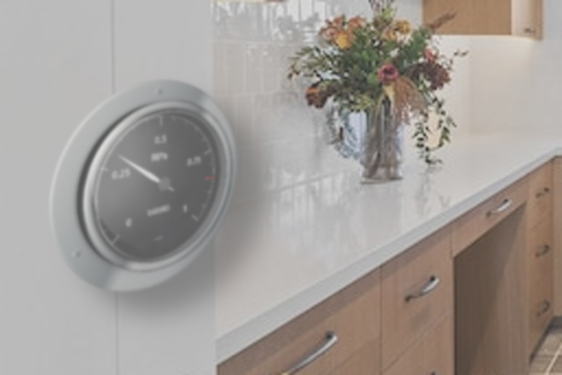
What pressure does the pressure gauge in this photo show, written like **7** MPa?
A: **0.3** MPa
